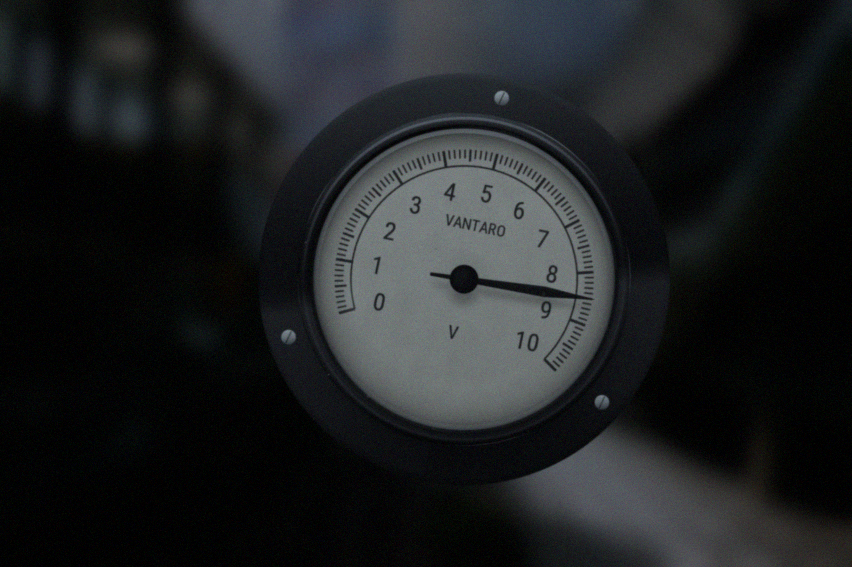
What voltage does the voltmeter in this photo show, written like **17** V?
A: **8.5** V
